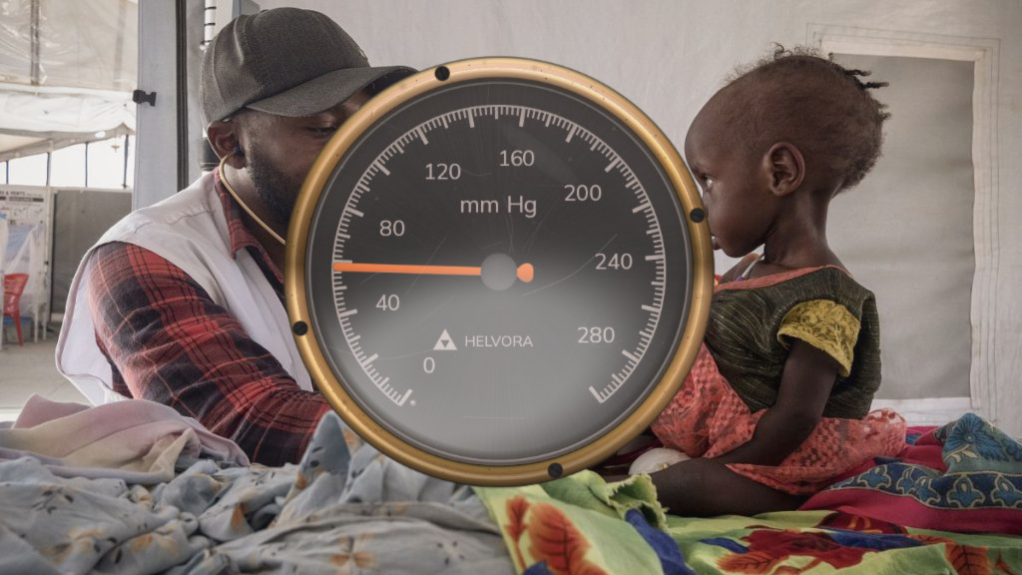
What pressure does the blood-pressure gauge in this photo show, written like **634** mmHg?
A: **58** mmHg
